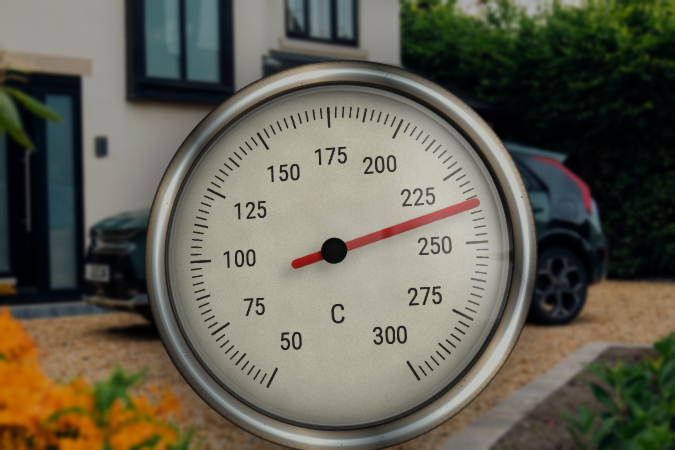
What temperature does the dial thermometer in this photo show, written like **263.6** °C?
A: **237.5** °C
